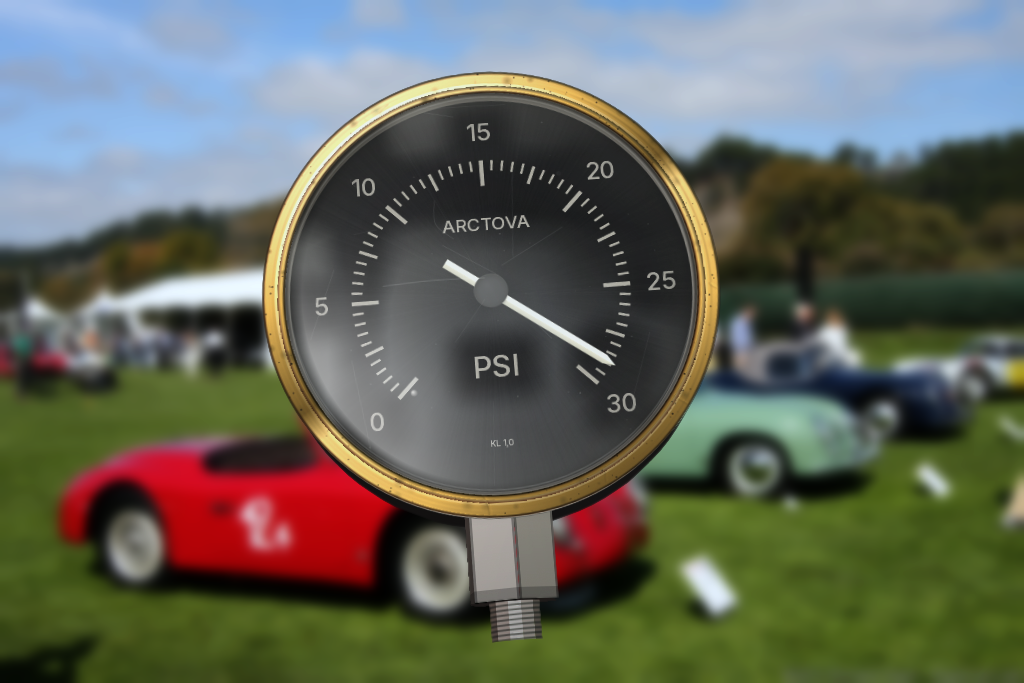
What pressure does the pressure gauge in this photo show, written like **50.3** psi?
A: **29** psi
